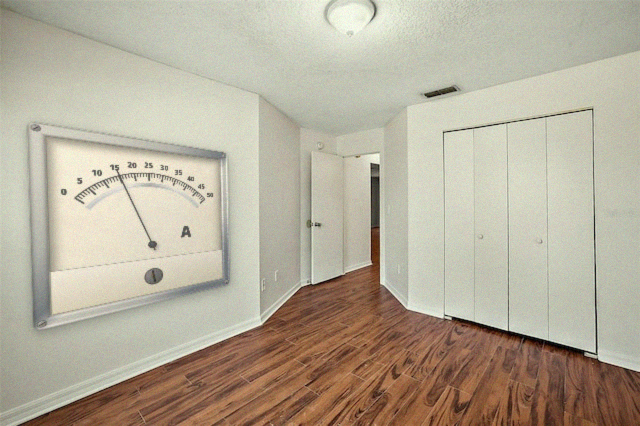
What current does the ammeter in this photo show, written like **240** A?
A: **15** A
